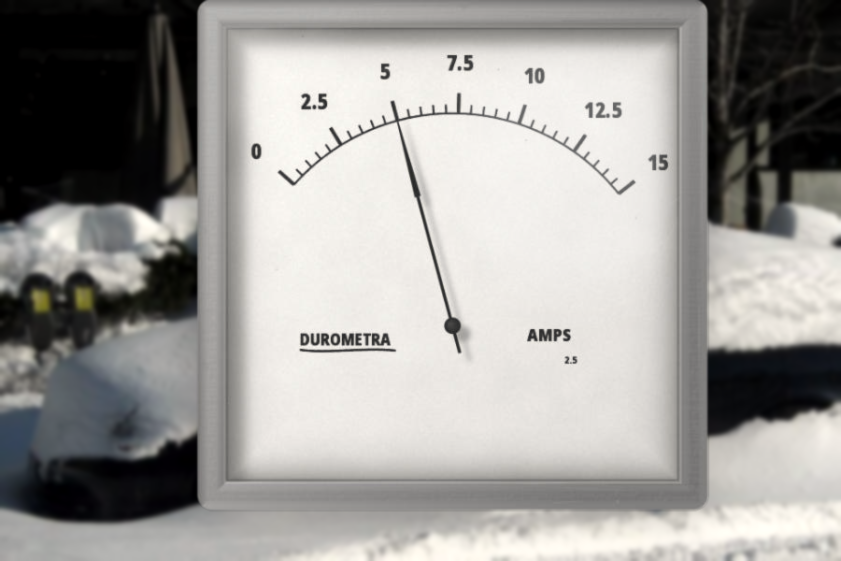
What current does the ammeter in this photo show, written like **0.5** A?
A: **5** A
